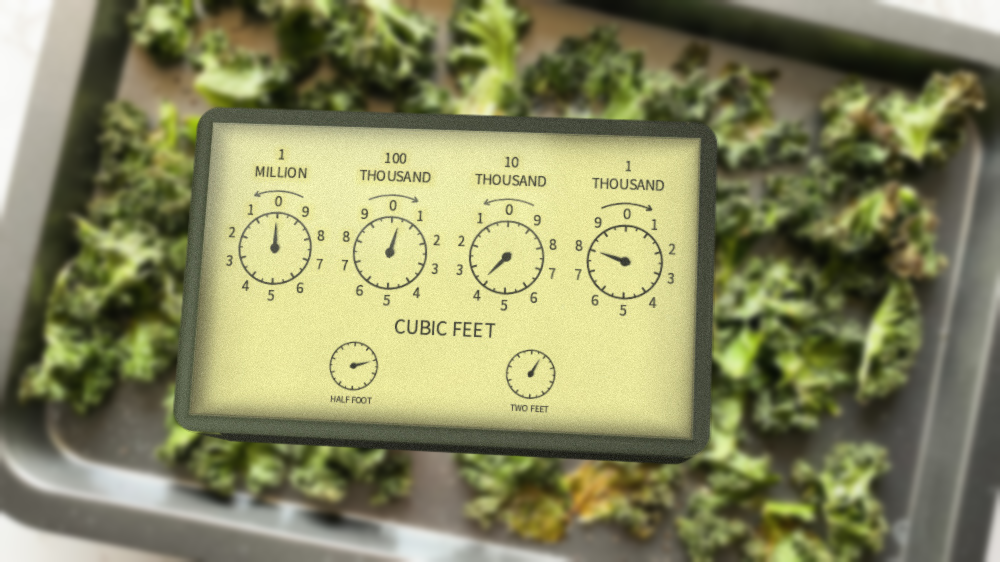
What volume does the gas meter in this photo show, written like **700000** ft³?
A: **3800** ft³
